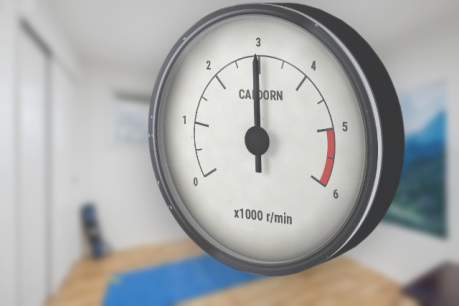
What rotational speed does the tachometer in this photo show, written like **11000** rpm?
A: **3000** rpm
